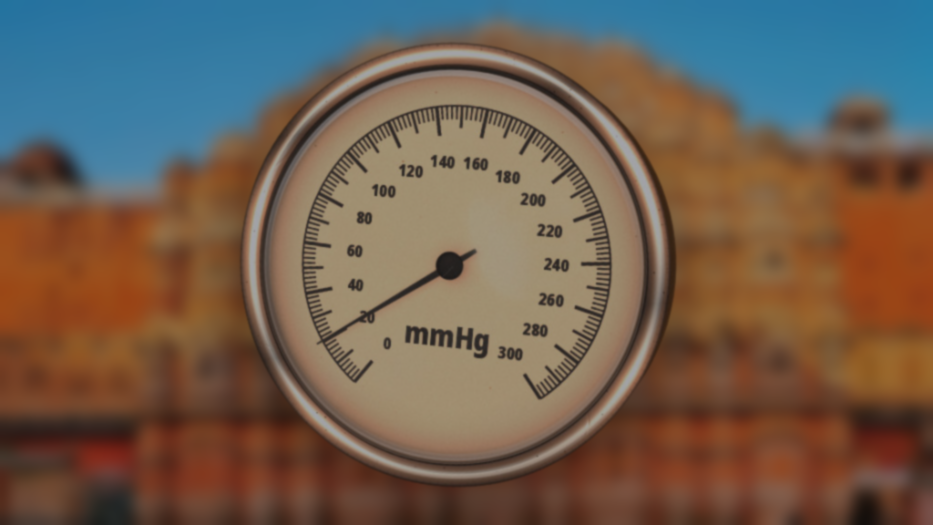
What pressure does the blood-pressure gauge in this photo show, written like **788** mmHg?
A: **20** mmHg
